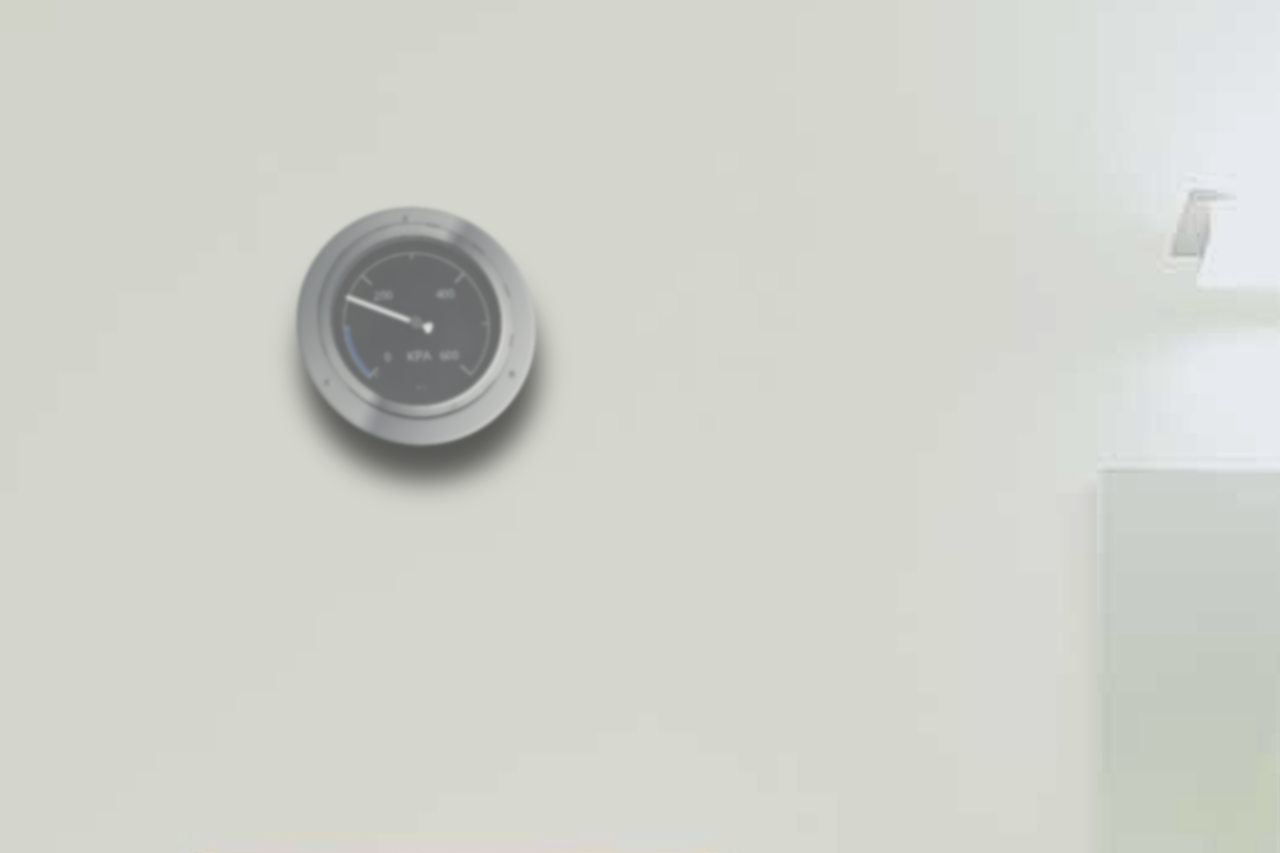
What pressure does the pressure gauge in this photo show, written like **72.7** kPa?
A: **150** kPa
